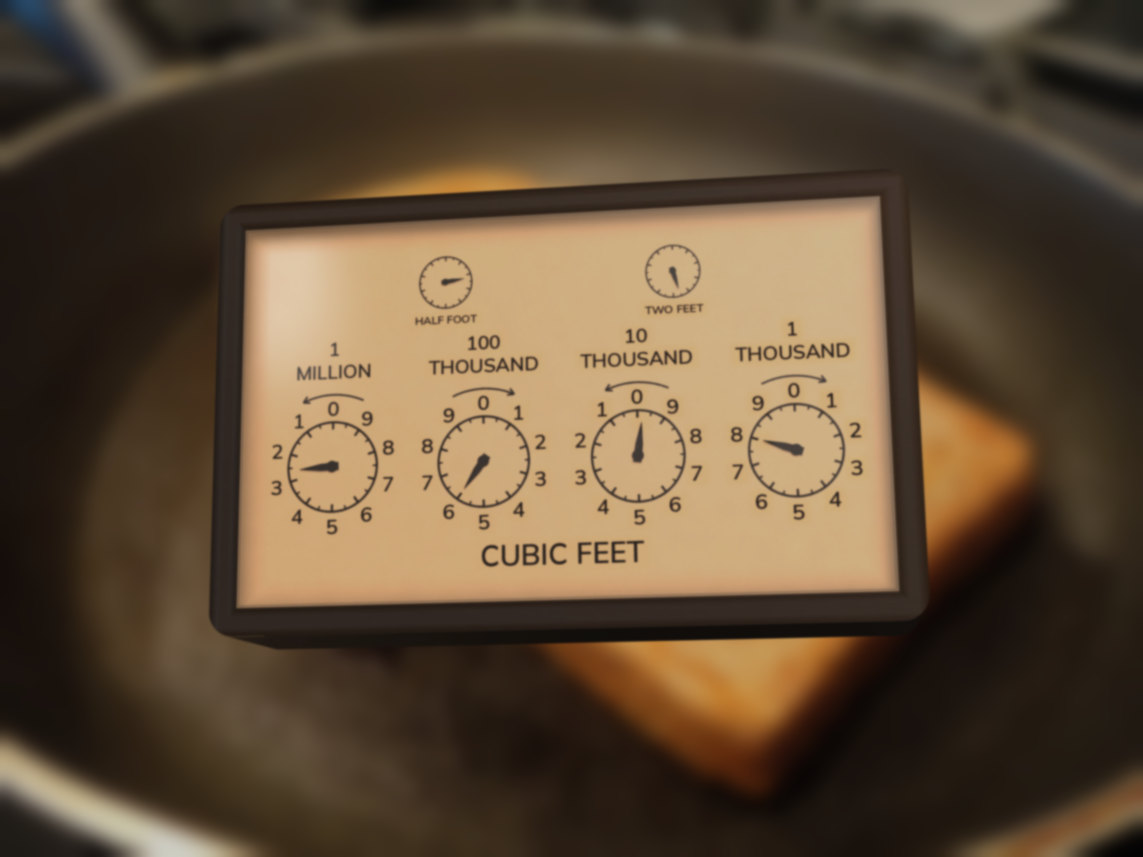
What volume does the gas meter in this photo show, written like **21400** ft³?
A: **259800** ft³
